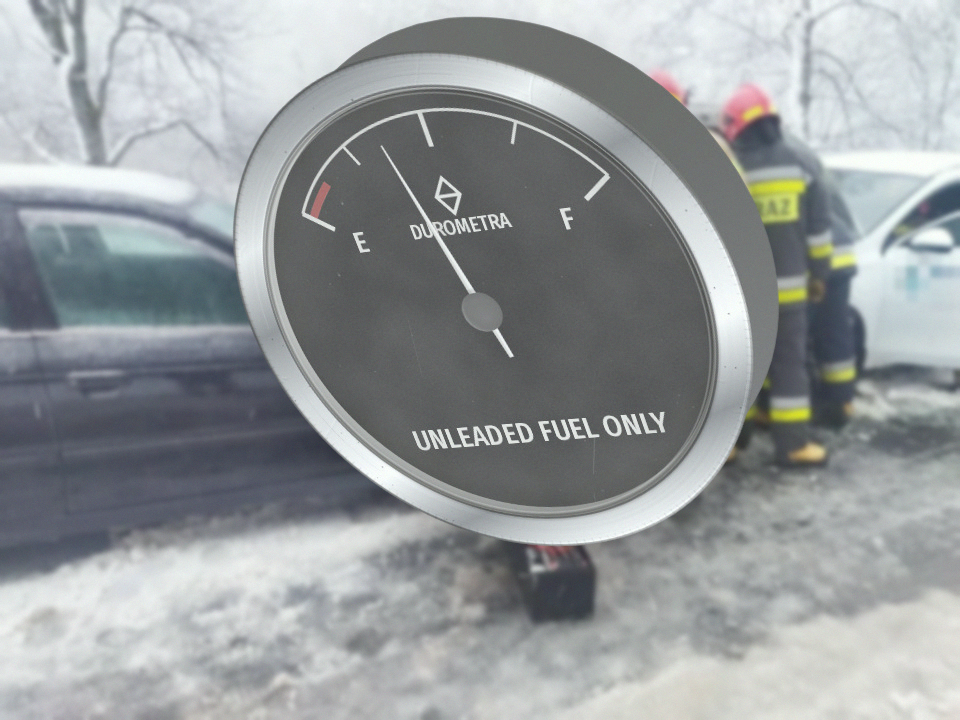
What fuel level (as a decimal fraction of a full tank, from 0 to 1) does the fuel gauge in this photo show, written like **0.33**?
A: **0.375**
